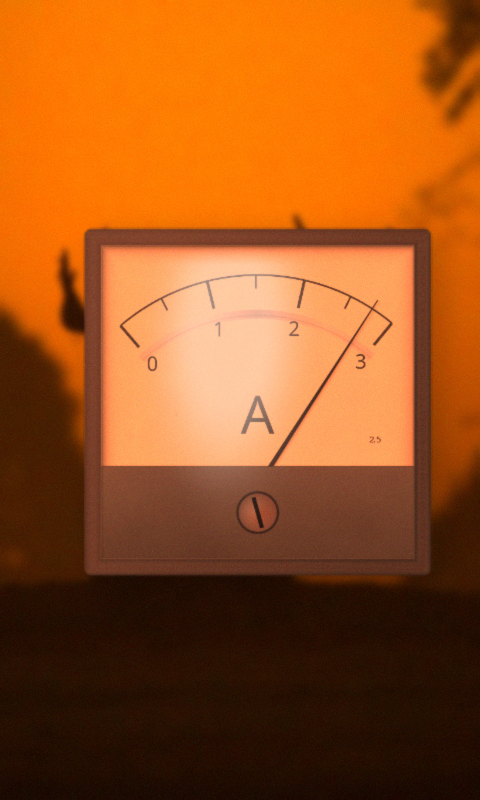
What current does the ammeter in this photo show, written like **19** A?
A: **2.75** A
